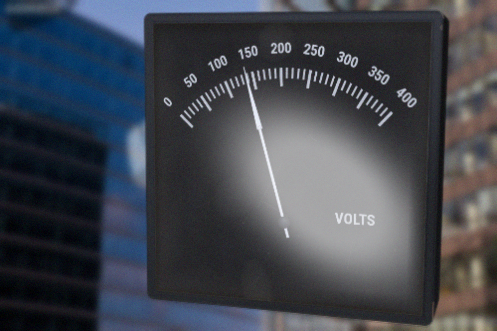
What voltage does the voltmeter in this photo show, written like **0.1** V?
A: **140** V
